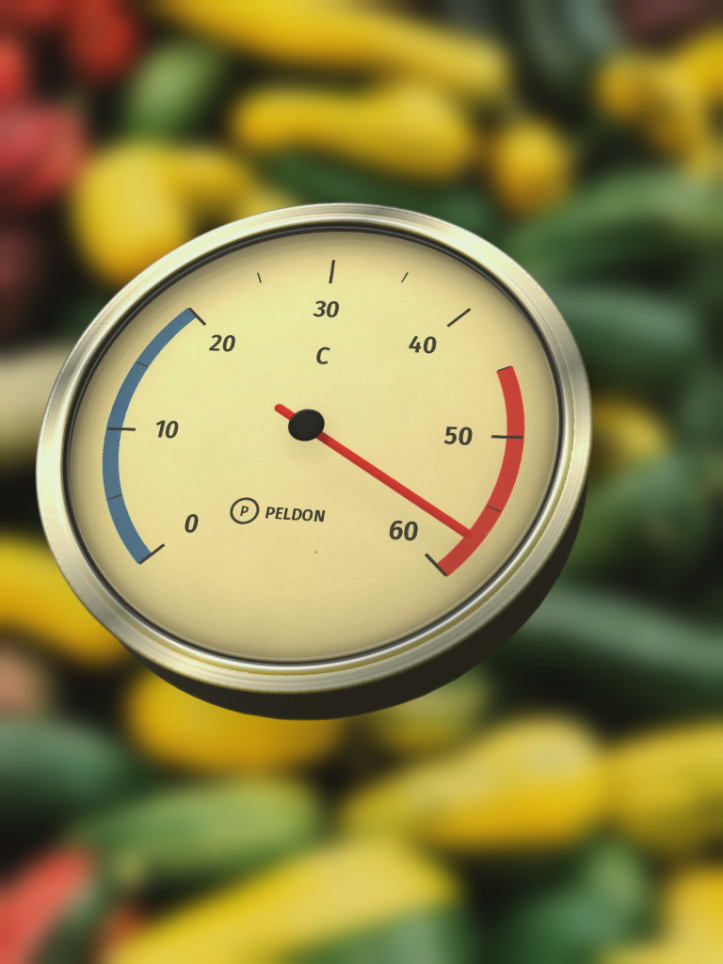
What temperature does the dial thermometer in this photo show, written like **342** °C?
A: **57.5** °C
